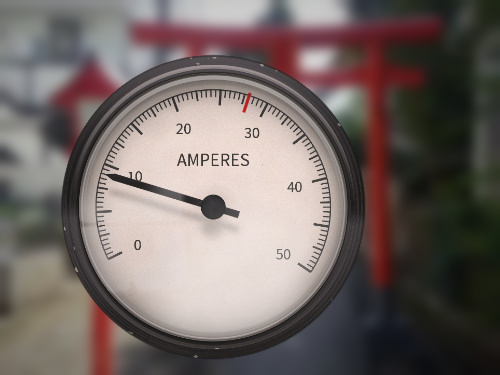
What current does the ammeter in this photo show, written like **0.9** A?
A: **9** A
